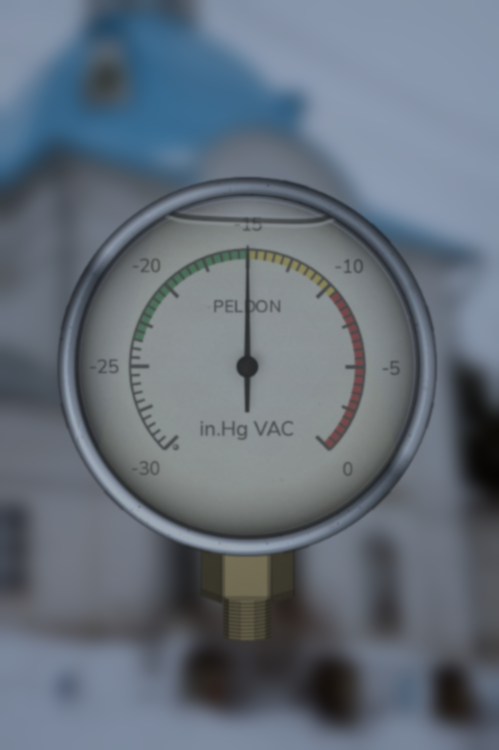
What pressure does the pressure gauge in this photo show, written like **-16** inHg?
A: **-15** inHg
